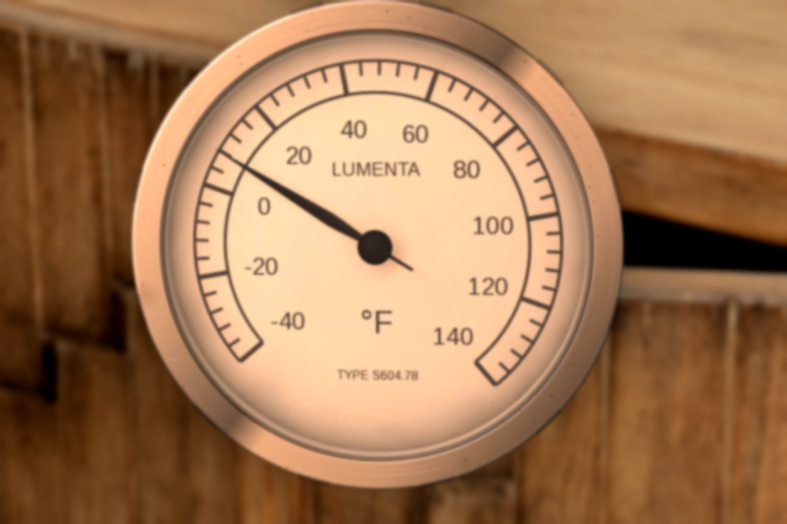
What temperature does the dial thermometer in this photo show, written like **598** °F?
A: **8** °F
